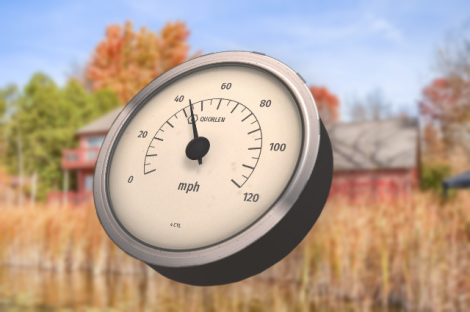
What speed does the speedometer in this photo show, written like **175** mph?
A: **45** mph
